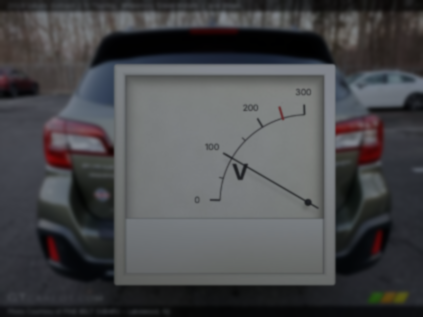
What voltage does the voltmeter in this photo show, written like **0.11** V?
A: **100** V
